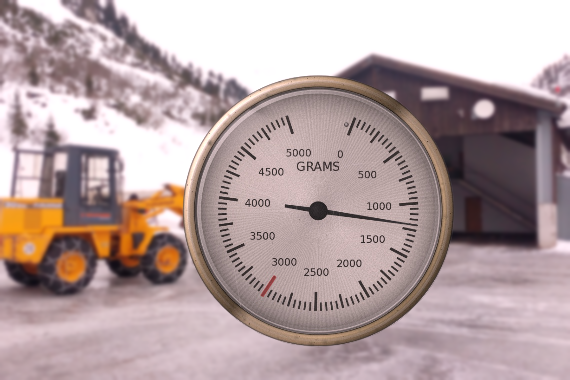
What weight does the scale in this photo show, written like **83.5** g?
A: **1200** g
